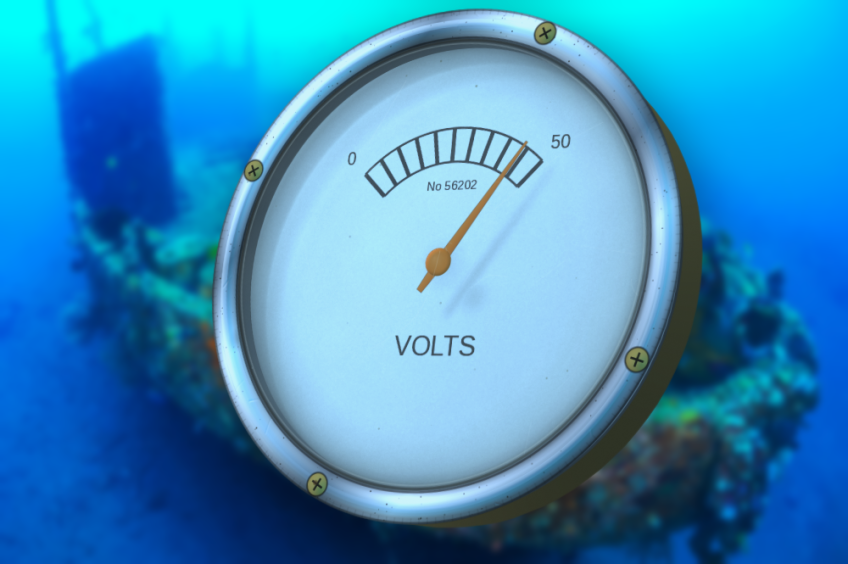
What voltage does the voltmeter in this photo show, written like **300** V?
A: **45** V
